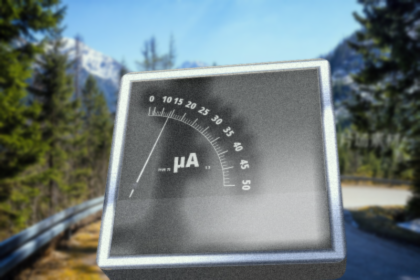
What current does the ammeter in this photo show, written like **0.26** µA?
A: **15** µA
